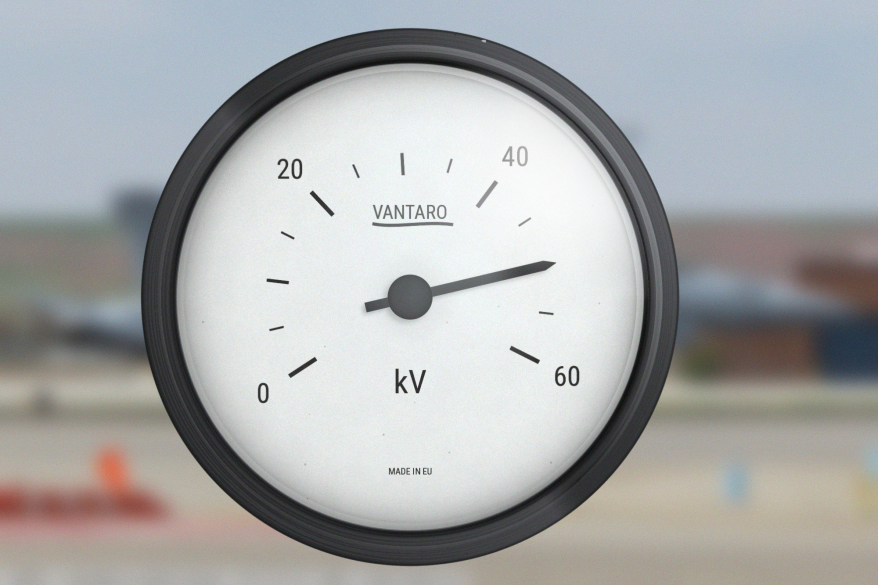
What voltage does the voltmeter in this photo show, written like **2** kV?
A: **50** kV
